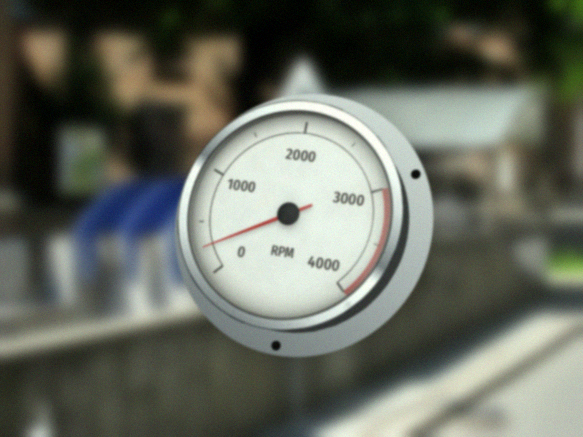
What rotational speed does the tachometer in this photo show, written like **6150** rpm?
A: **250** rpm
